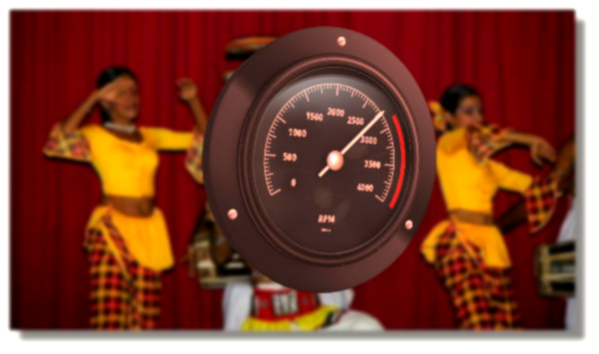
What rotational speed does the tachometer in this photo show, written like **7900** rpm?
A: **2750** rpm
